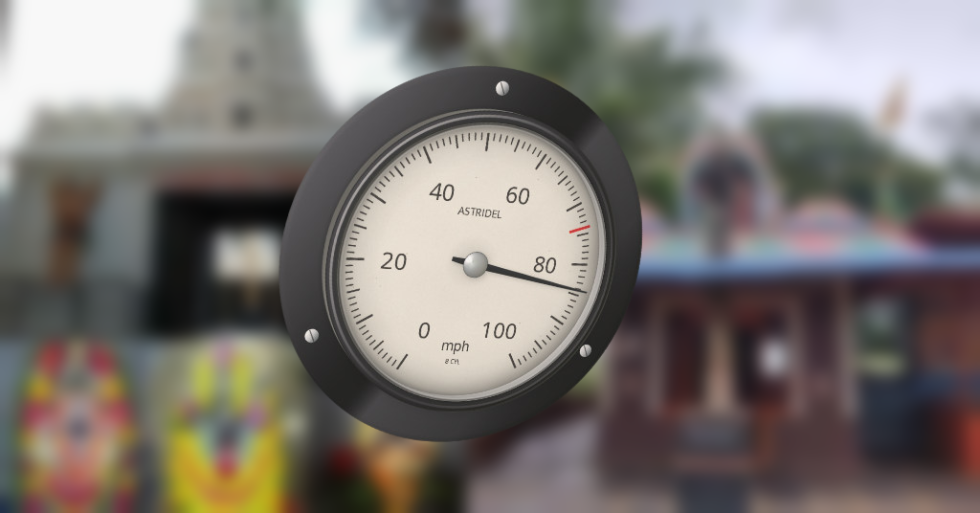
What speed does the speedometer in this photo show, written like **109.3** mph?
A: **84** mph
